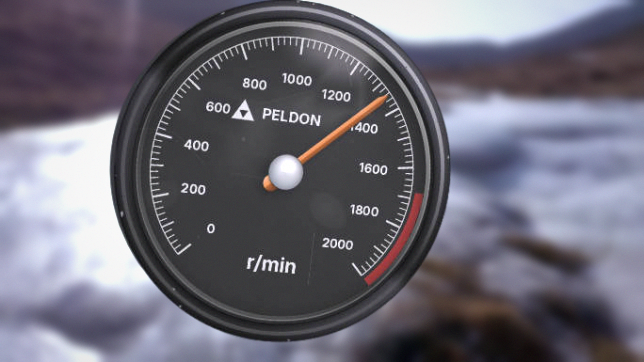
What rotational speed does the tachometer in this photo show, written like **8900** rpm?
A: **1340** rpm
